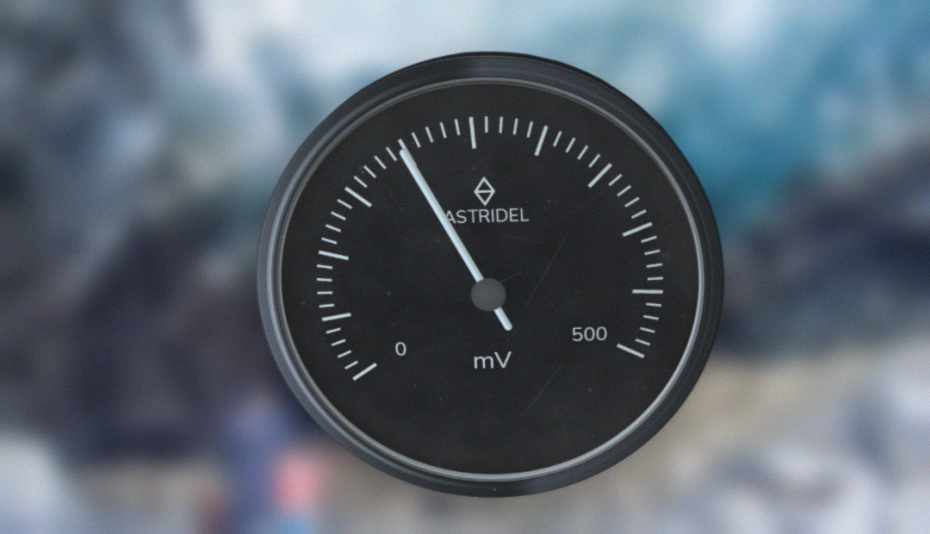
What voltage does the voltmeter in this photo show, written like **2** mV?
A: **200** mV
